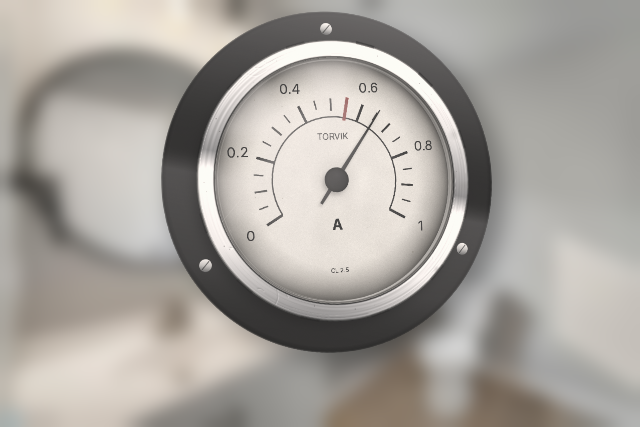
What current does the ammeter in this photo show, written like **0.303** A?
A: **0.65** A
